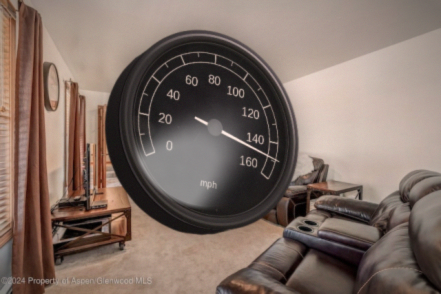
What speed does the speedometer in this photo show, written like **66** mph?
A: **150** mph
